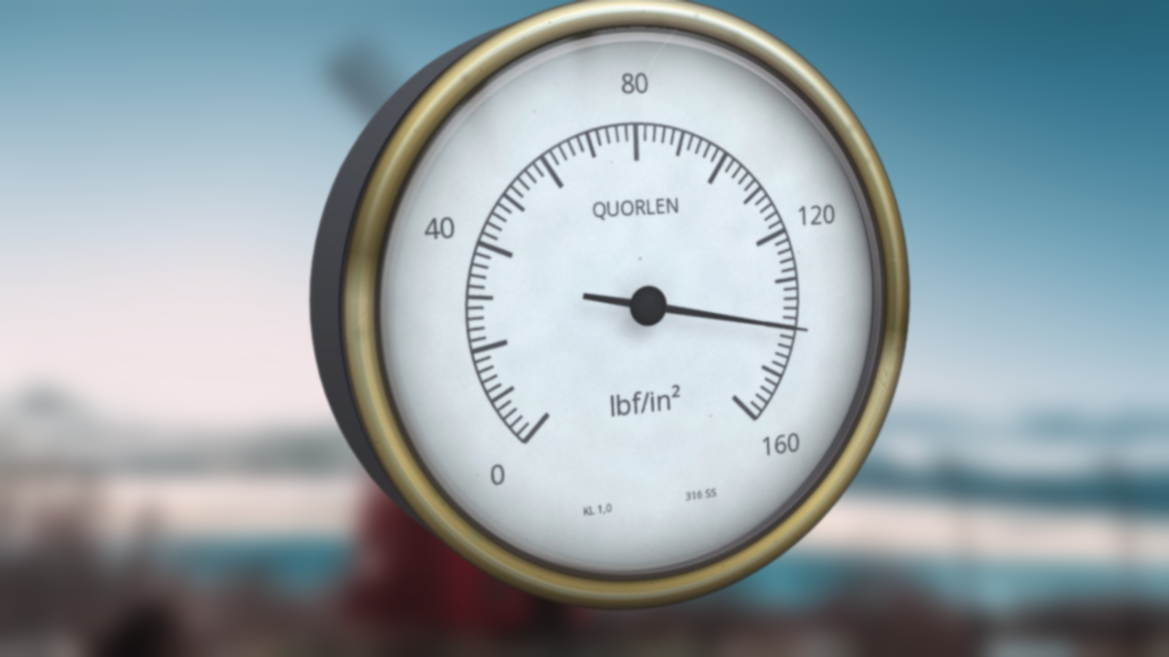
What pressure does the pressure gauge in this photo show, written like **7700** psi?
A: **140** psi
